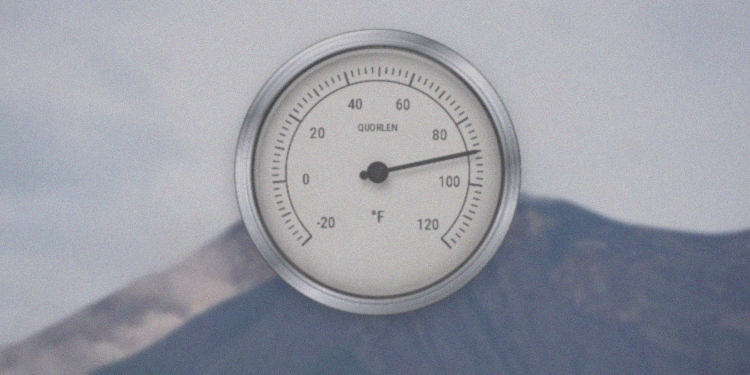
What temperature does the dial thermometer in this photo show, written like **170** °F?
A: **90** °F
